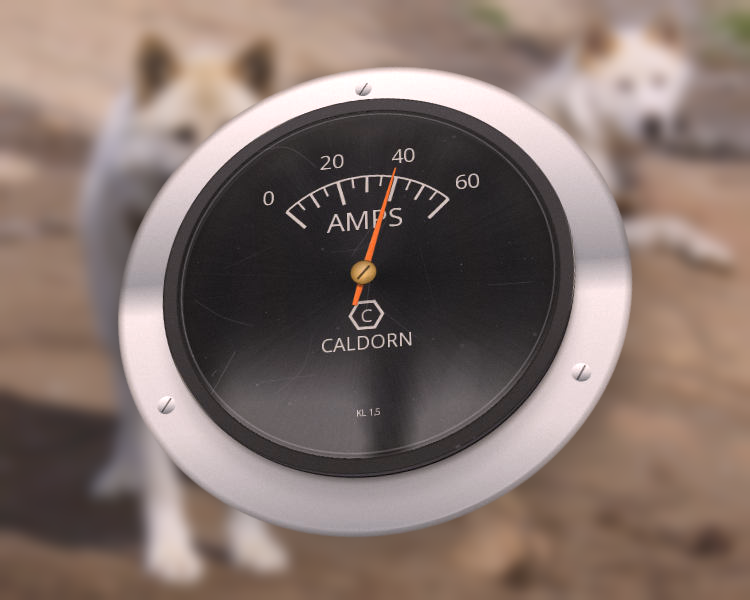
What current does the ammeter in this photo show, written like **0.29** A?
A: **40** A
